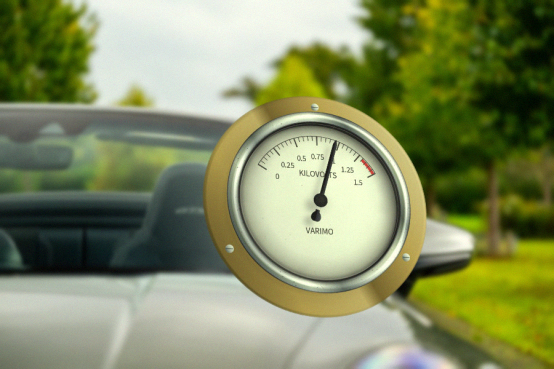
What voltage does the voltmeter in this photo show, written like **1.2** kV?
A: **0.95** kV
